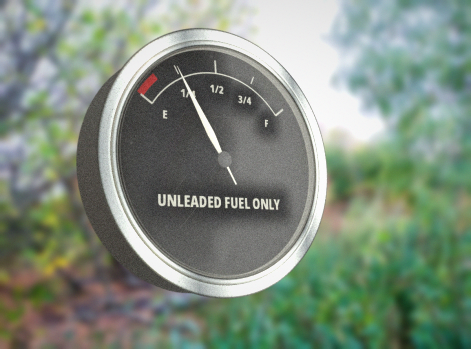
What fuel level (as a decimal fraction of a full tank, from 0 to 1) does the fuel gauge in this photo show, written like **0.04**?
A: **0.25**
